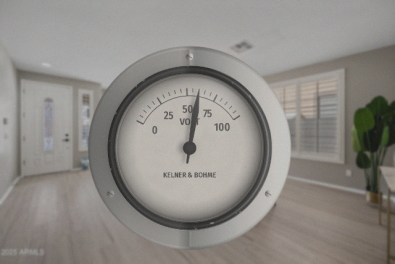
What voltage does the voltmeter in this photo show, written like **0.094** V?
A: **60** V
